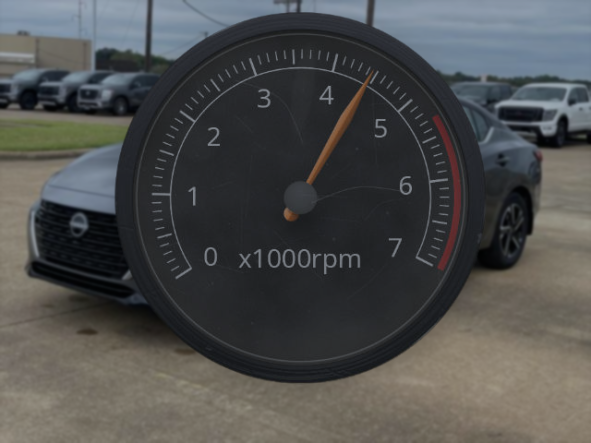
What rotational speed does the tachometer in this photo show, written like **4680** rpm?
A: **4450** rpm
